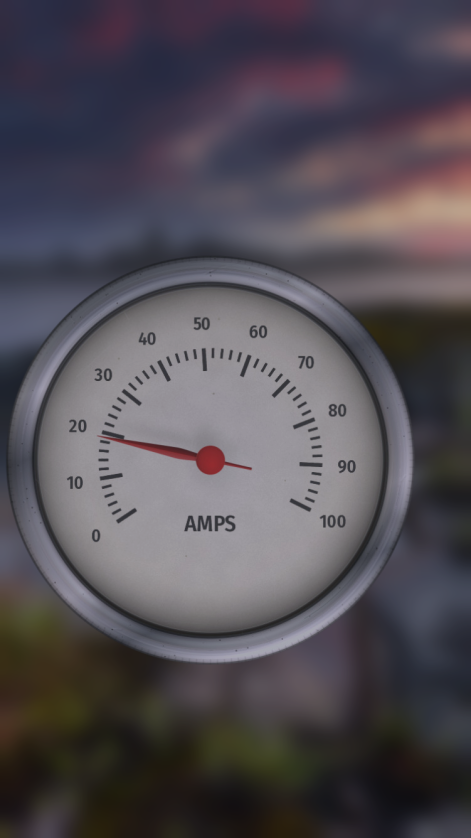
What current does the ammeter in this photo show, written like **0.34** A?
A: **19** A
